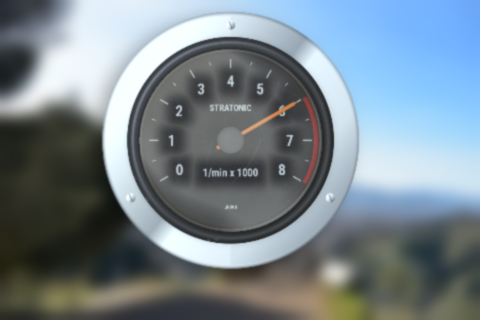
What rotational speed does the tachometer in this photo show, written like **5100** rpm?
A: **6000** rpm
